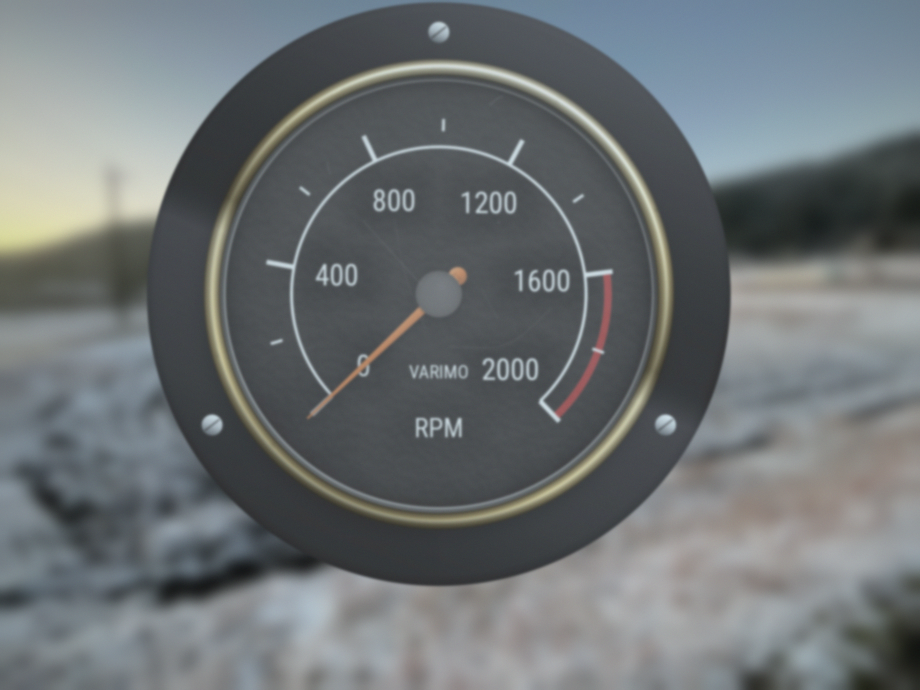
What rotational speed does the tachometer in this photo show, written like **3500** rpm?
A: **0** rpm
